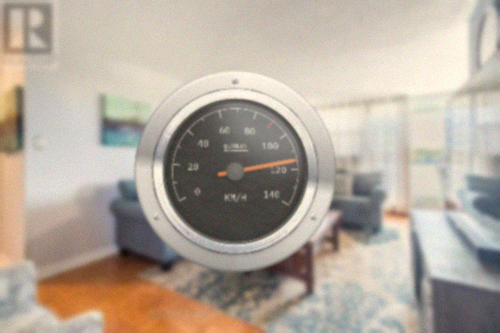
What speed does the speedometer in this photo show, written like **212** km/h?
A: **115** km/h
